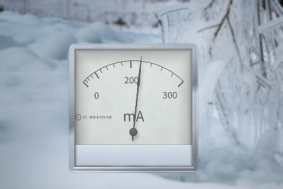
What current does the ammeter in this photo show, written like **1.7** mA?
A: **220** mA
